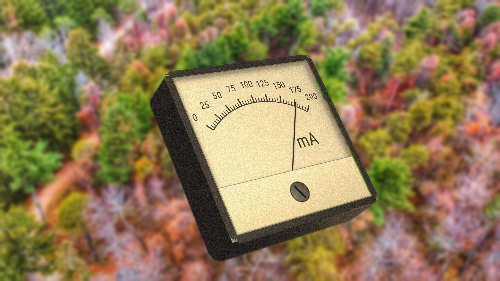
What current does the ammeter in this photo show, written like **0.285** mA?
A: **175** mA
